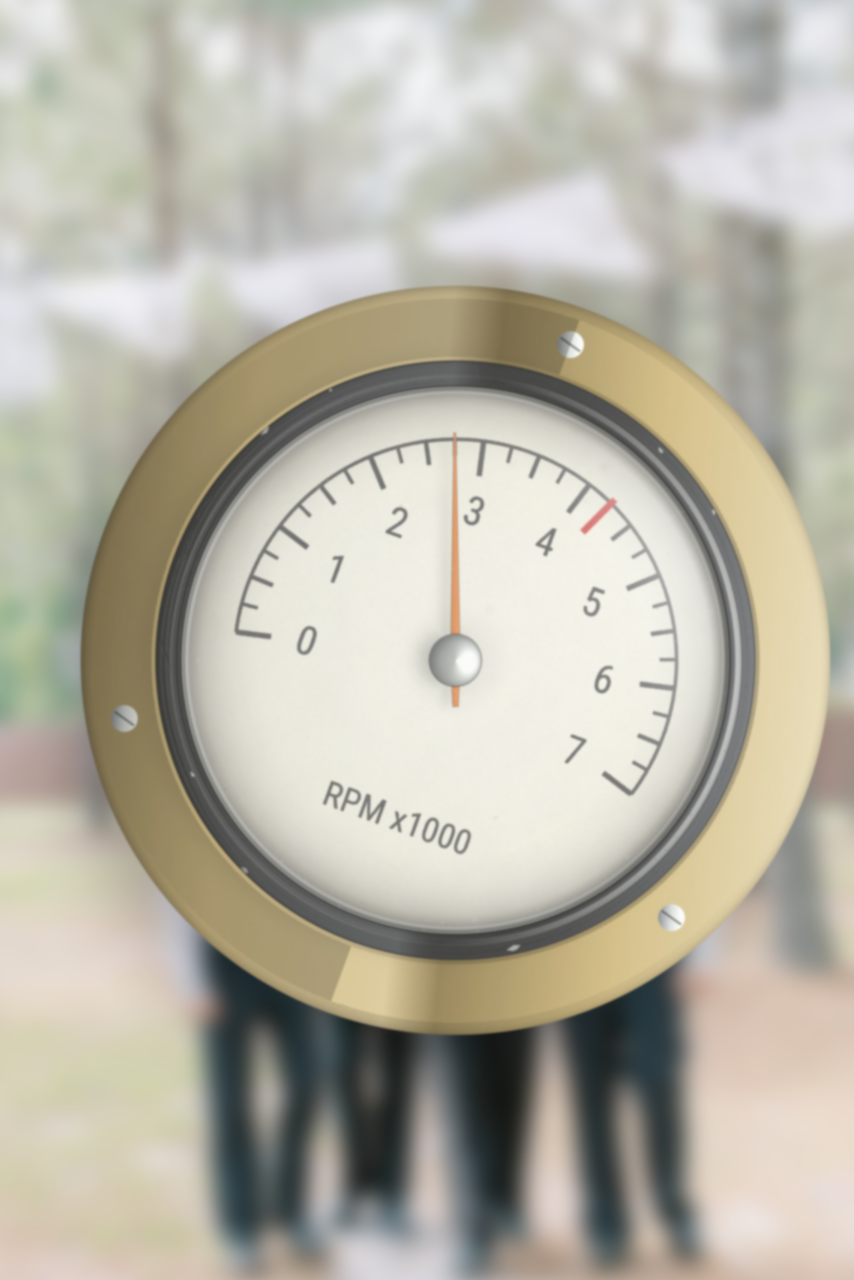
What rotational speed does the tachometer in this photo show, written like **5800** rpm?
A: **2750** rpm
